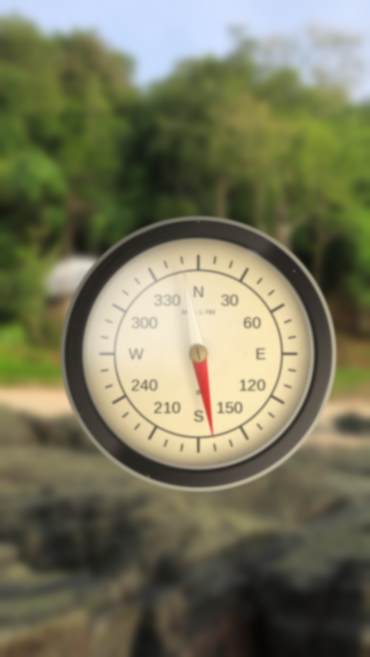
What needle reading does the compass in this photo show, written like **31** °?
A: **170** °
